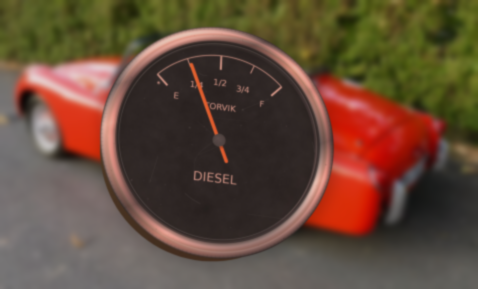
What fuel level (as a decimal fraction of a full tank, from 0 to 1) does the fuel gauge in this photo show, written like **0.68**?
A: **0.25**
